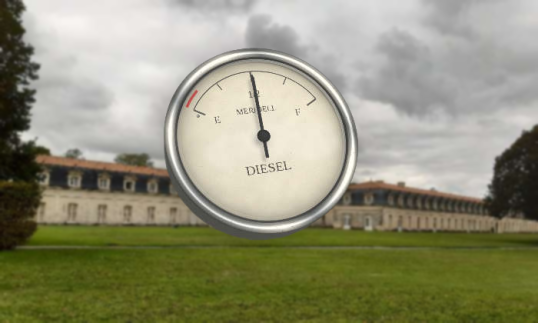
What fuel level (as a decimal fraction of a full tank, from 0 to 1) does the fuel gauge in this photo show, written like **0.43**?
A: **0.5**
